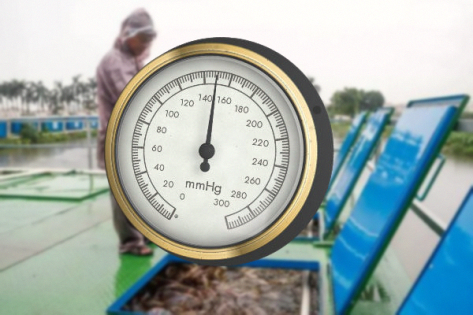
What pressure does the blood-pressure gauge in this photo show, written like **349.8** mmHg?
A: **150** mmHg
